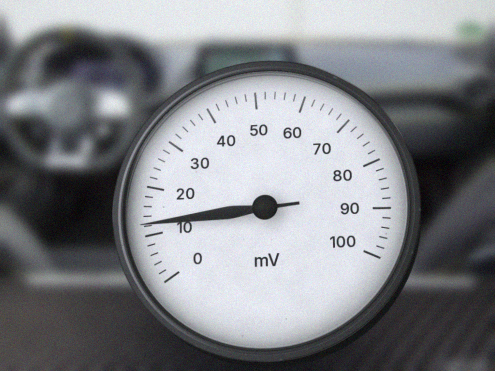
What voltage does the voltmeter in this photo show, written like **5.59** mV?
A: **12** mV
